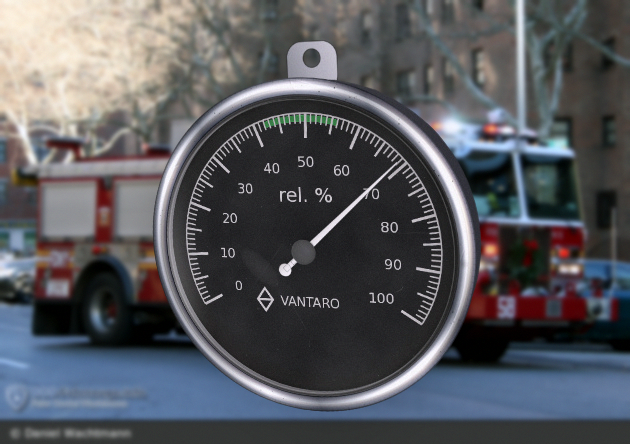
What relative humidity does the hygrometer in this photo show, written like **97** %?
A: **69** %
